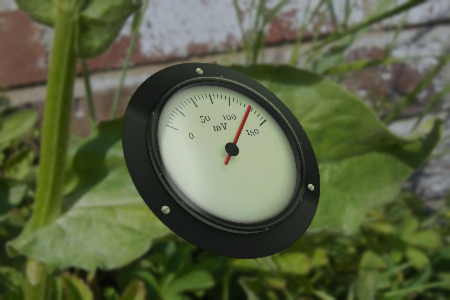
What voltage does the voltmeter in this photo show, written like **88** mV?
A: **125** mV
